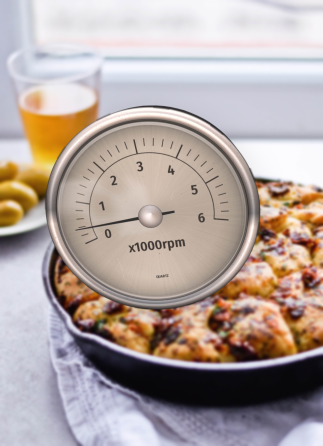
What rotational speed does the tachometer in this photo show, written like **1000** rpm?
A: **400** rpm
